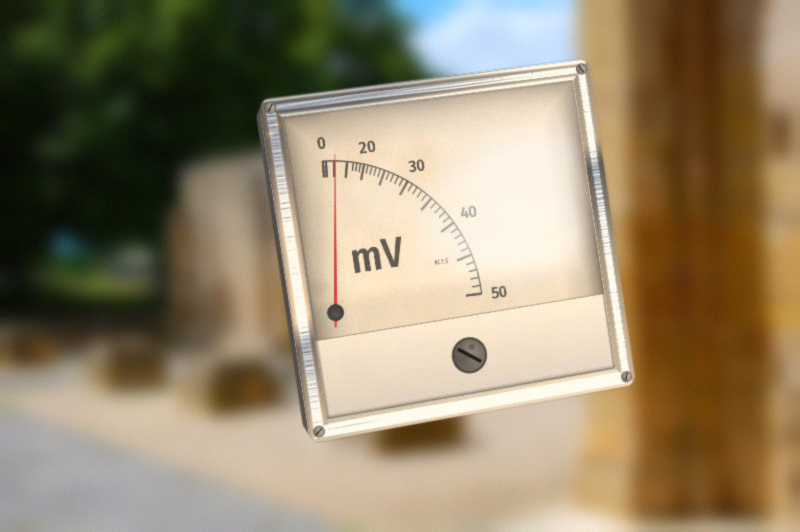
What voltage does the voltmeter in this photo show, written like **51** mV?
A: **10** mV
